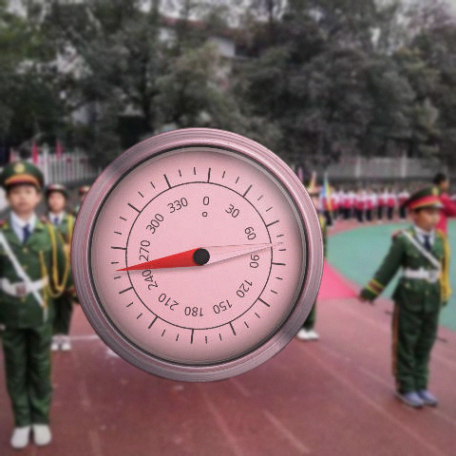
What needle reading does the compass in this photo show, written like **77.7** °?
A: **255** °
